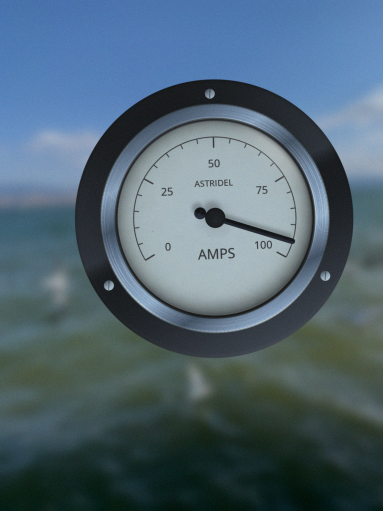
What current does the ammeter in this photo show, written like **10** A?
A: **95** A
